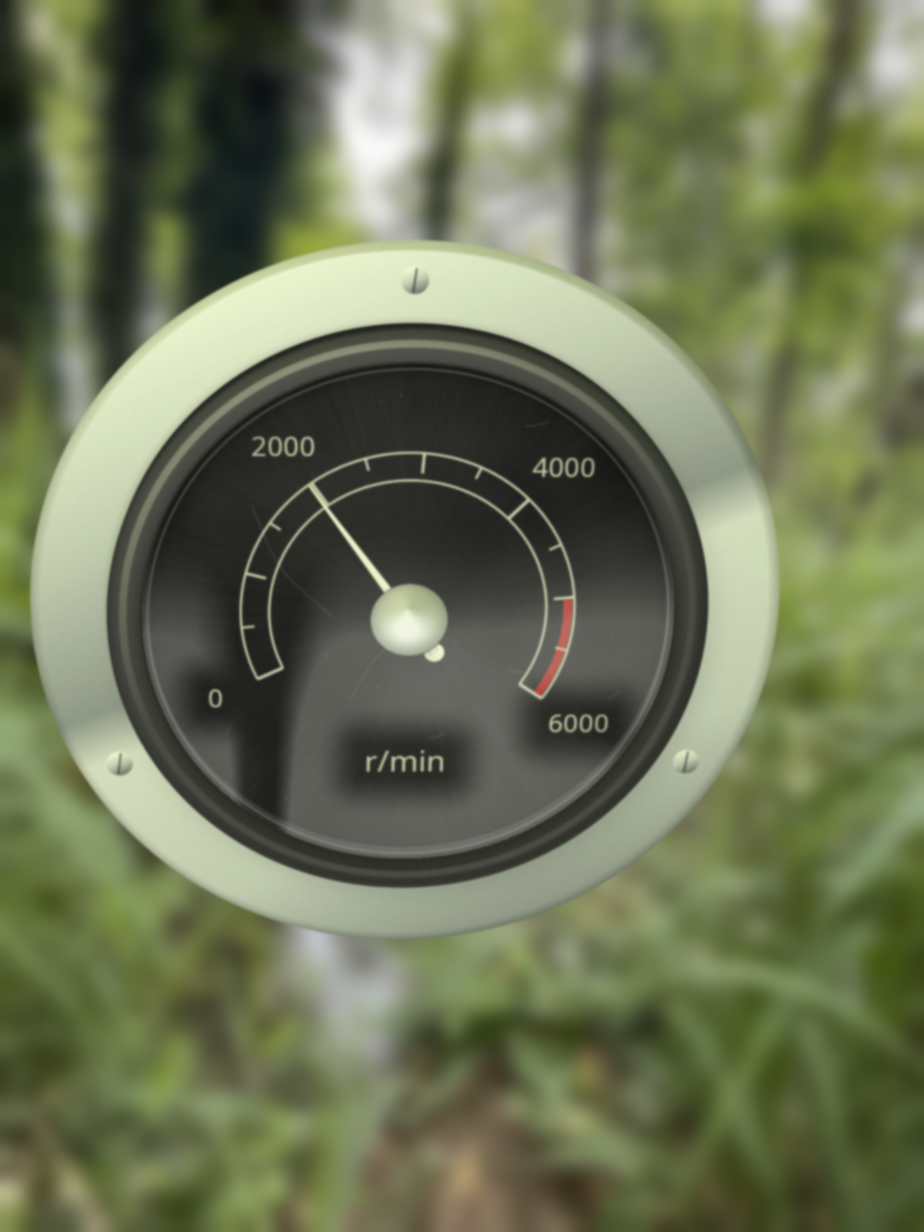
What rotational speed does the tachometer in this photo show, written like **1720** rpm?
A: **2000** rpm
